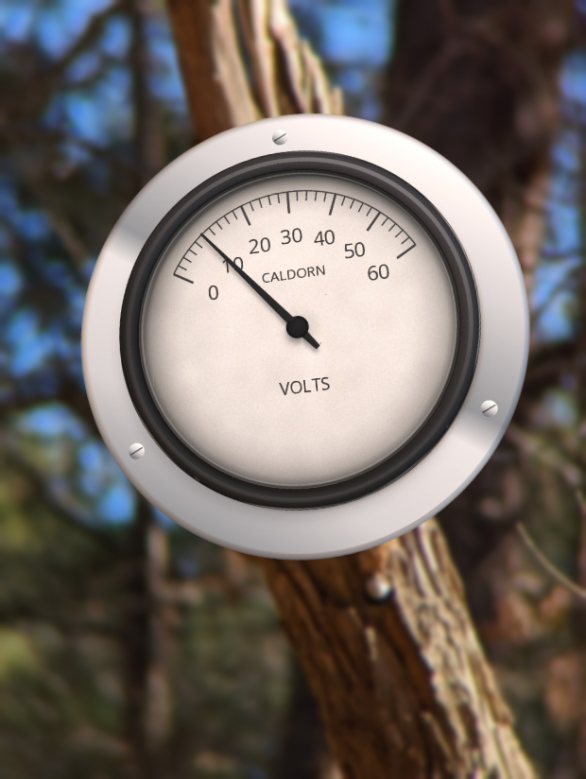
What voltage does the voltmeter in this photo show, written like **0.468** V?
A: **10** V
